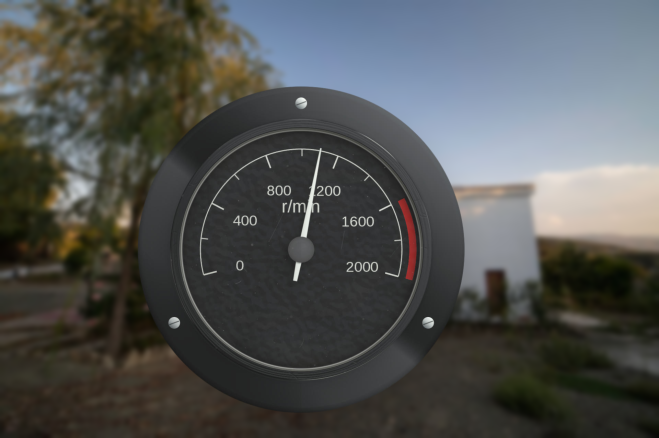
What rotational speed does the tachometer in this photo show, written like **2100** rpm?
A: **1100** rpm
